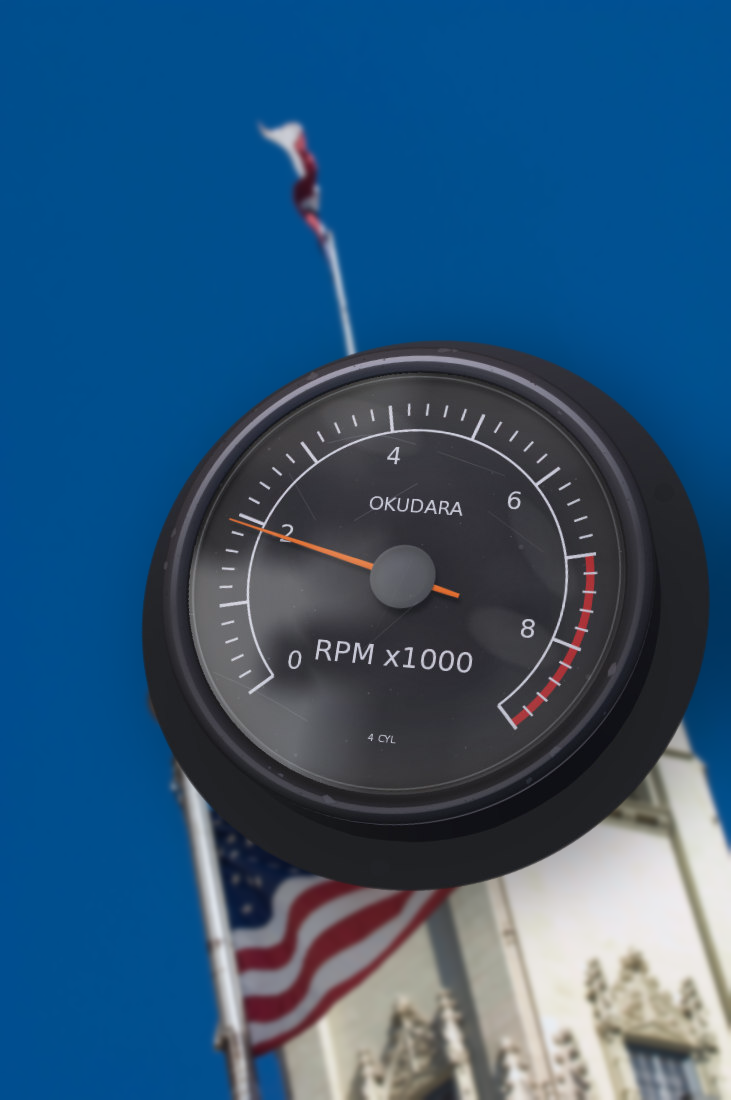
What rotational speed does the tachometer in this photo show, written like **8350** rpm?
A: **1900** rpm
